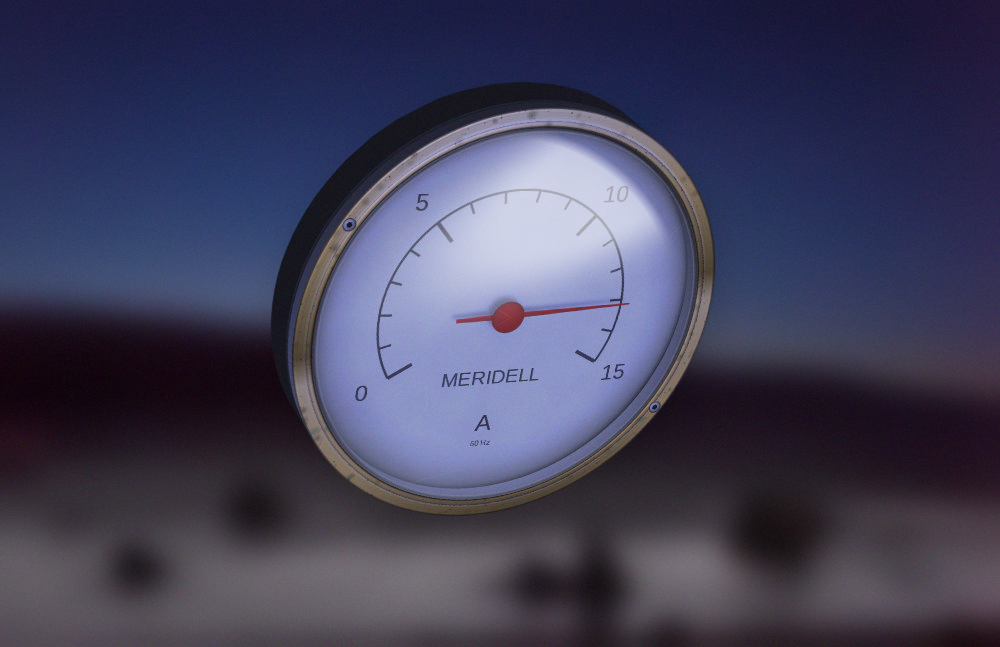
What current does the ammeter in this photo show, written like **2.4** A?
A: **13** A
